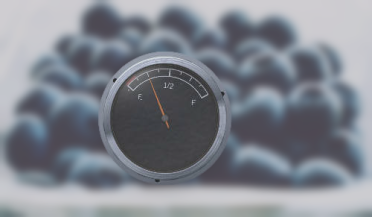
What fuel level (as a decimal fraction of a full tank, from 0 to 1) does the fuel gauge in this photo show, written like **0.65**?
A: **0.25**
